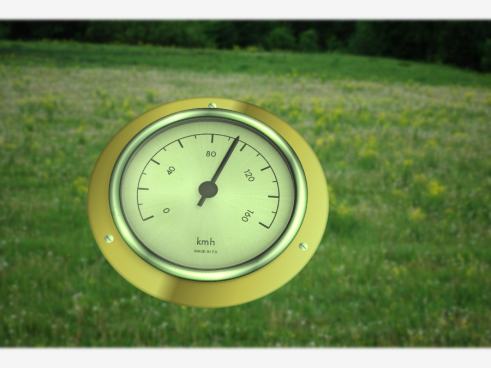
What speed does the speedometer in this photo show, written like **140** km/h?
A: **95** km/h
